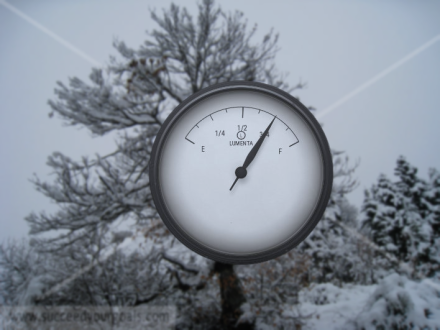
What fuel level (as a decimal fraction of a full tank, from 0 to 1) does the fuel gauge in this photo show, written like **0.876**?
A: **0.75**
